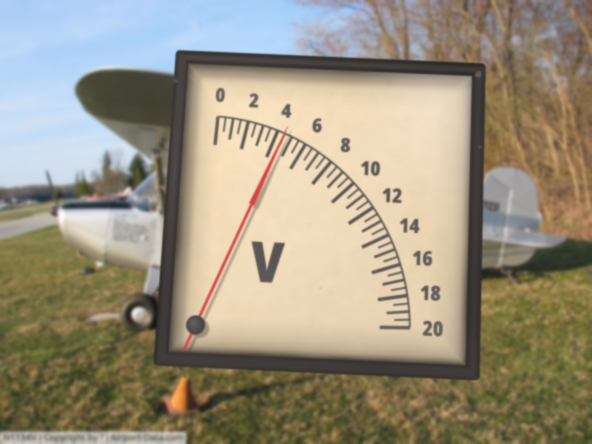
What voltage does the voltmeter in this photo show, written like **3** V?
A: **4.5** V
